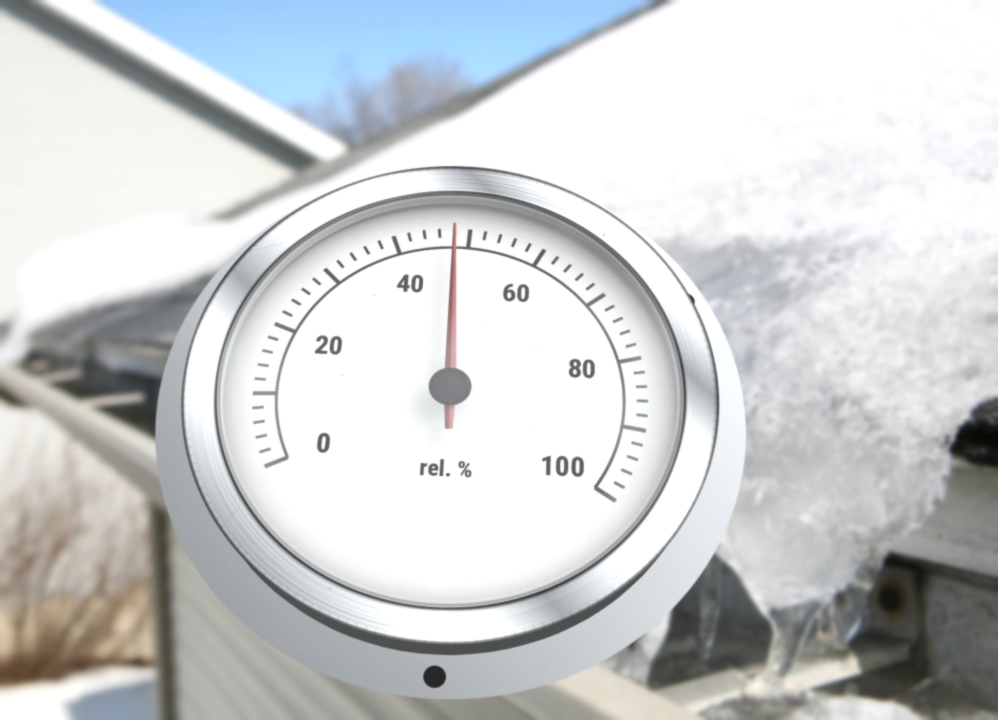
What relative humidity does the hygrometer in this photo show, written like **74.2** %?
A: **48** %
